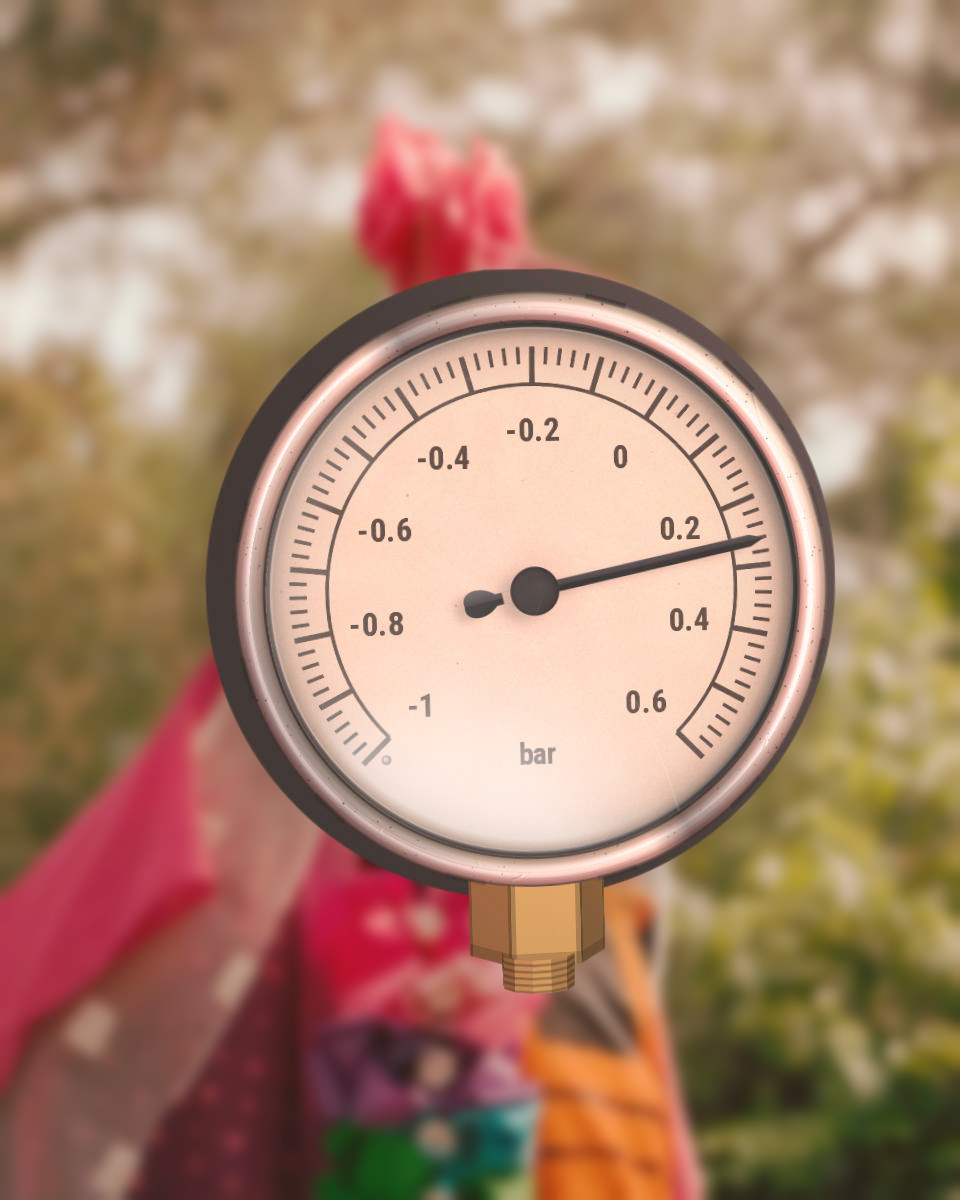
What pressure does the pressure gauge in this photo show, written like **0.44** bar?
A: **0.26** bar
